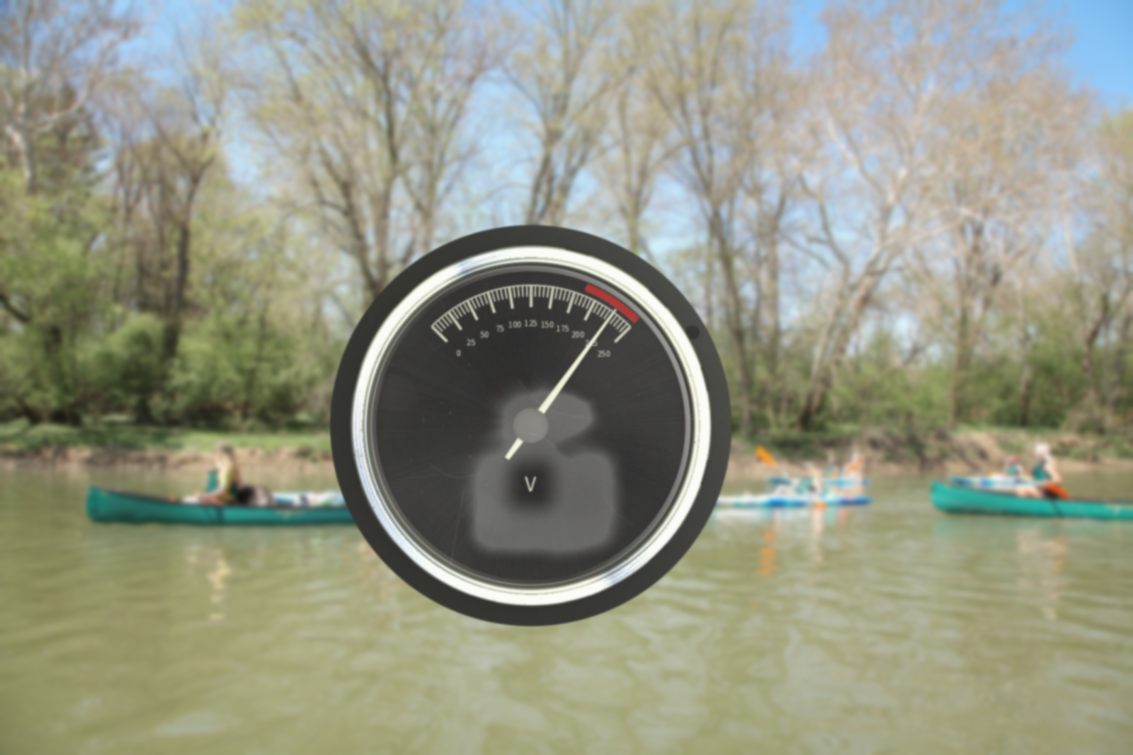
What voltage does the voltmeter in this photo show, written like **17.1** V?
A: **225** V
